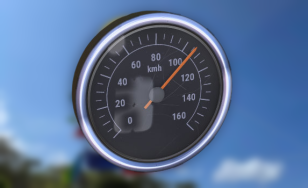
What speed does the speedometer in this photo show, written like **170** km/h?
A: **105** km/h
